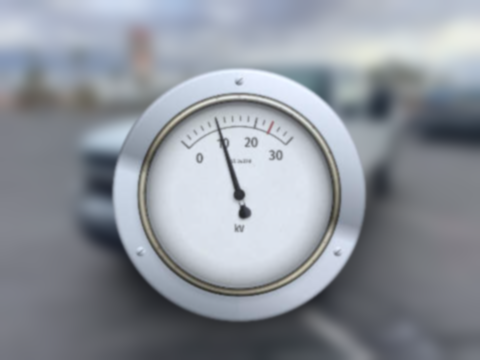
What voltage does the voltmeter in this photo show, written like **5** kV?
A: **10** kV
